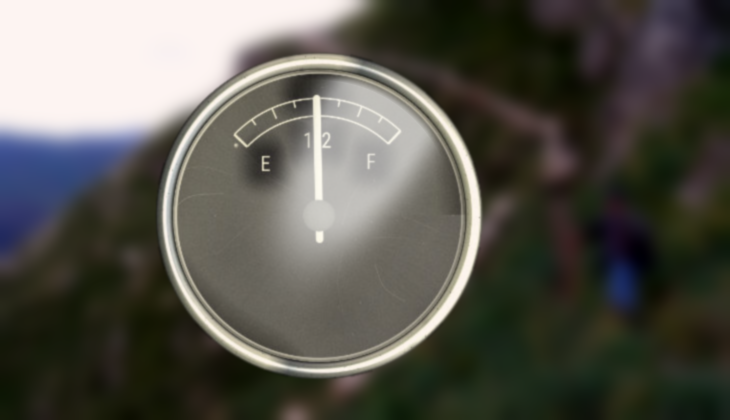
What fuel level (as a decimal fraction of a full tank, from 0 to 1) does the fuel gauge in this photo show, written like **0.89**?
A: **0.5**
